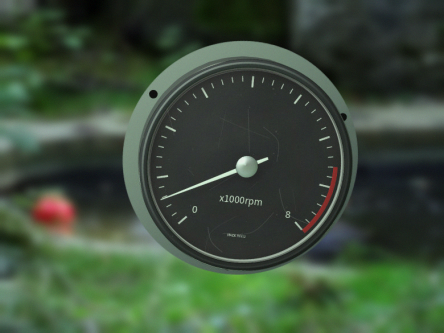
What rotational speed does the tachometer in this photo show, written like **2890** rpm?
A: **600** rpm
